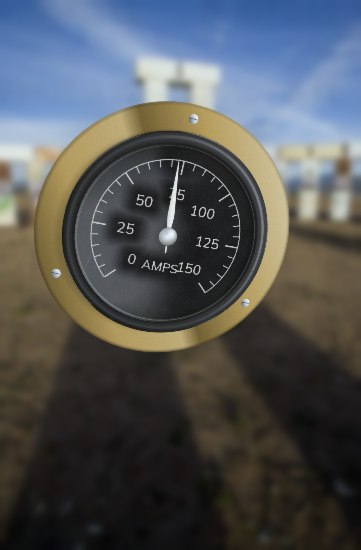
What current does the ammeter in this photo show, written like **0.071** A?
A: **72.5** A
